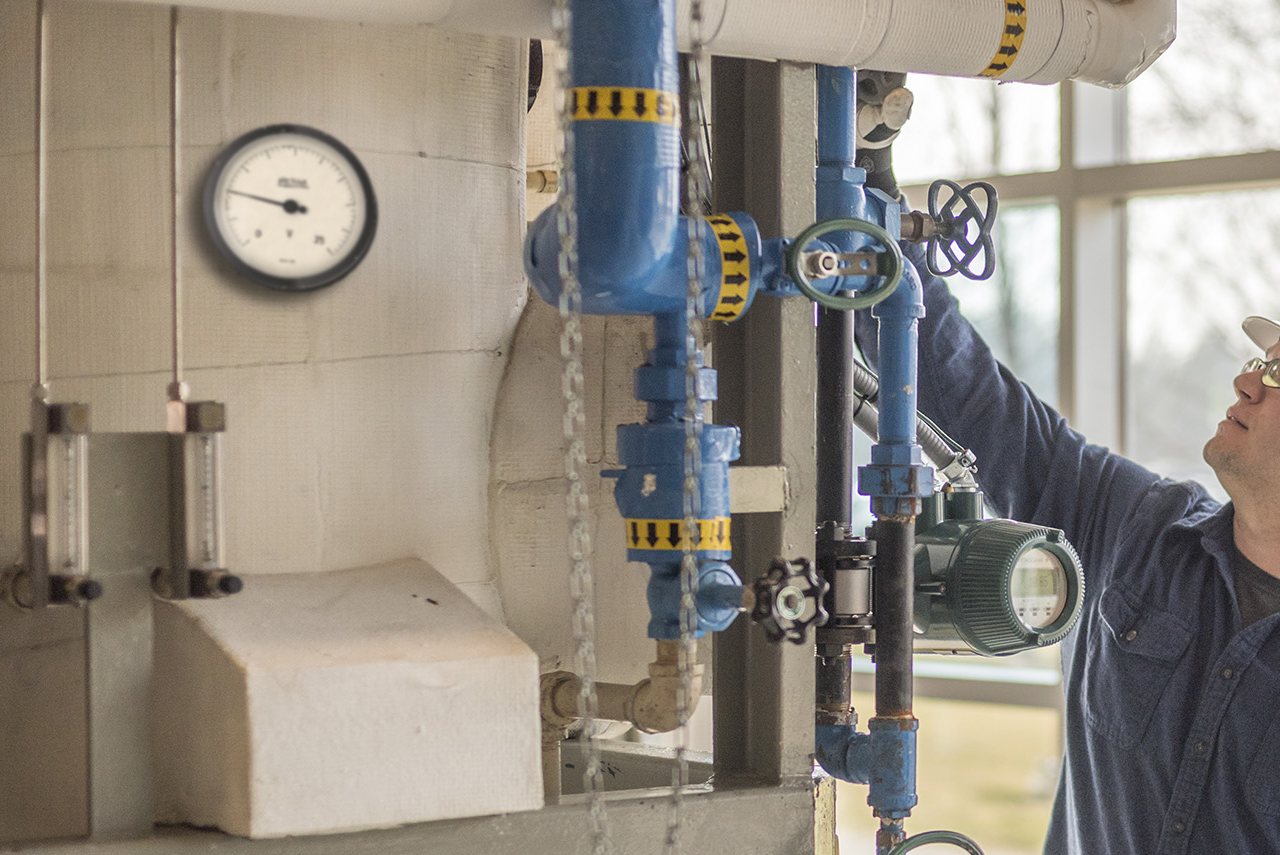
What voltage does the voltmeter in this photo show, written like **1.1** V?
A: **5** V
